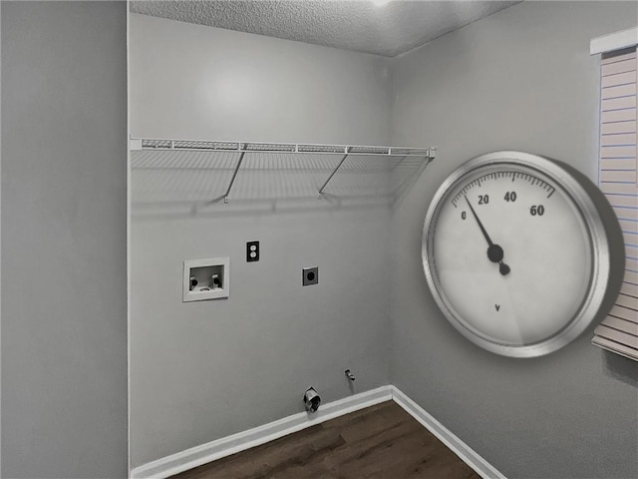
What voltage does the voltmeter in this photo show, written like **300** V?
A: **10** V
